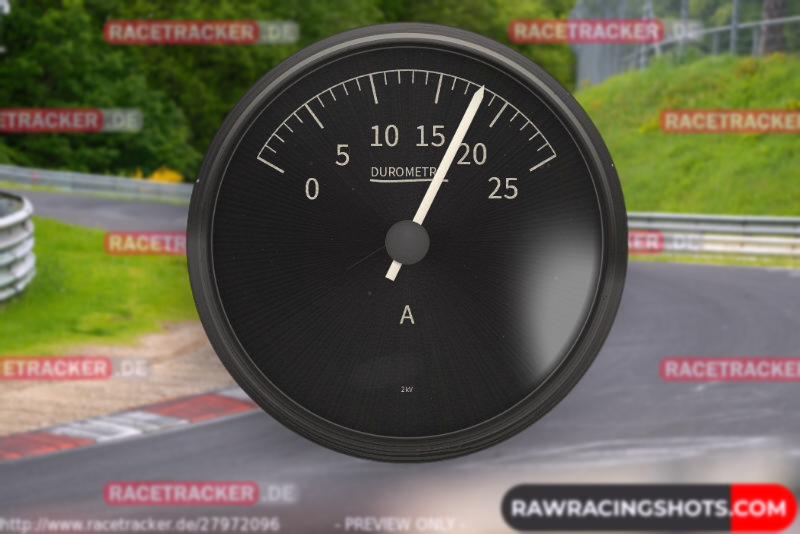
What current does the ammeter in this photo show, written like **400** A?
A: **18** A
